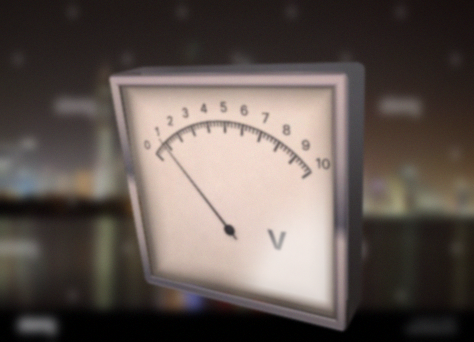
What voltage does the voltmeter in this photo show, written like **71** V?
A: **1** V
